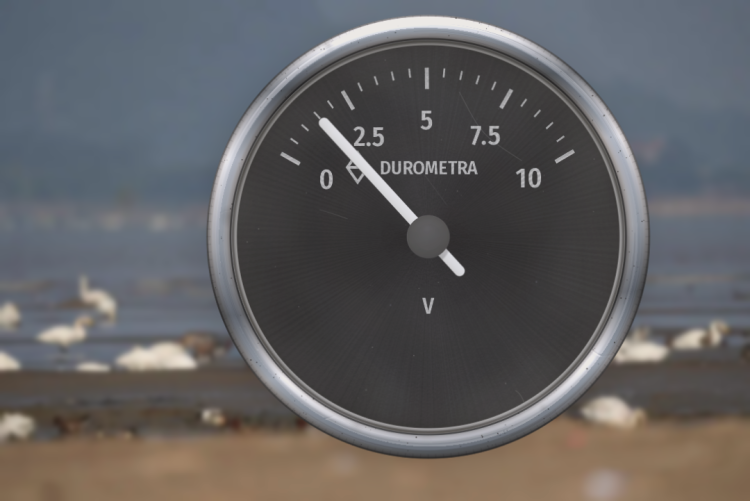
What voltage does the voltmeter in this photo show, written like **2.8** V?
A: **1.5** V
